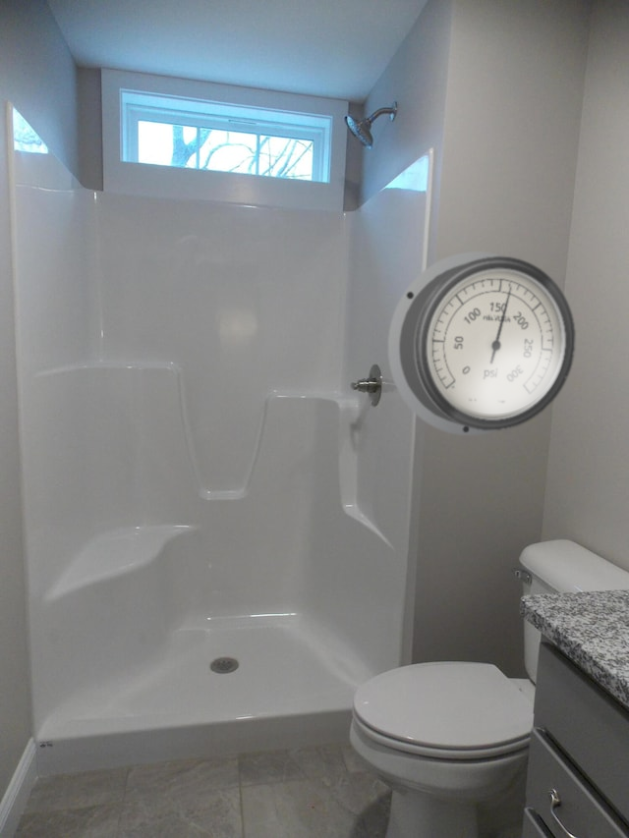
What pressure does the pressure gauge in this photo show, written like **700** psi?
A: **160** psi
